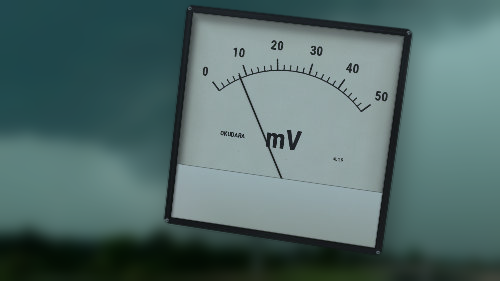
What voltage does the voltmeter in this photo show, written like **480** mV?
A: **8** mV
